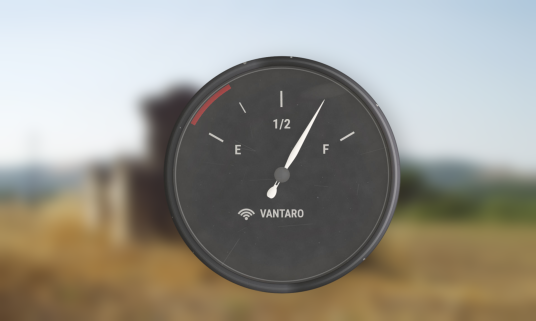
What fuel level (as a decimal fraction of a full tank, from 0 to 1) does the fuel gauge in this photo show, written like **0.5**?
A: **0.75**
